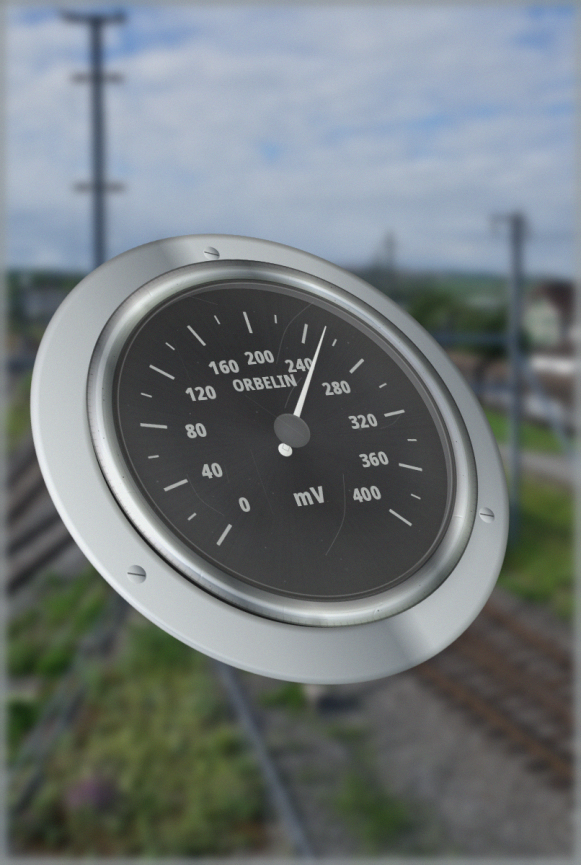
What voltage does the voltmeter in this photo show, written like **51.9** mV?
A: **250** mV
